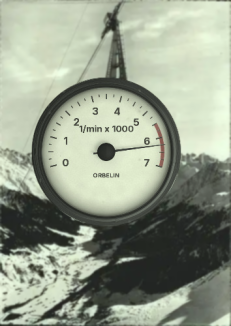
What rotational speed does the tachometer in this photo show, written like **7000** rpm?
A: **6250** rpm
